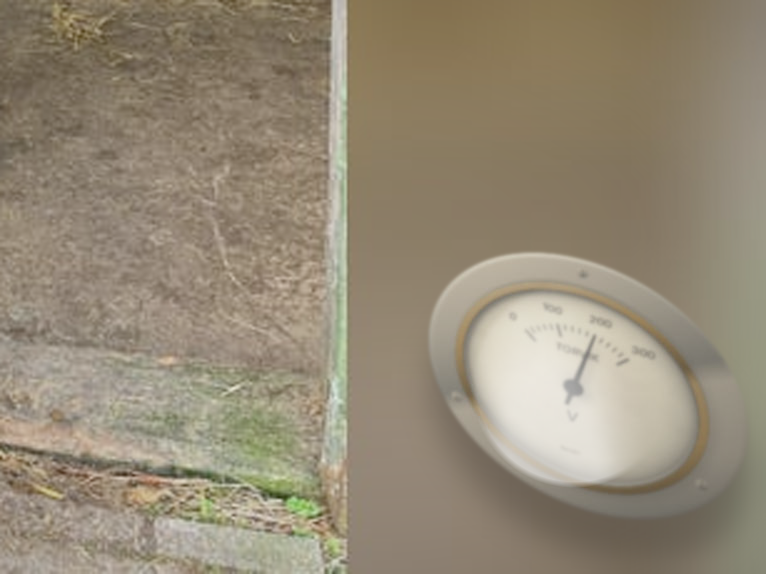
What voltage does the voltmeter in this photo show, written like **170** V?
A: **200** V
